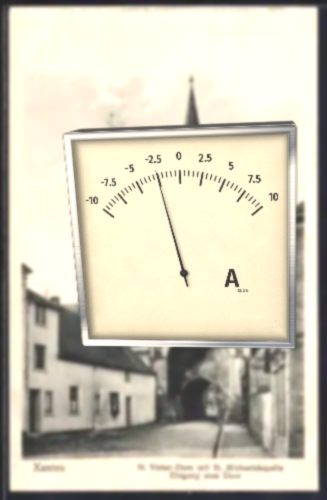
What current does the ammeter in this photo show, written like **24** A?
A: **-2.5** A
